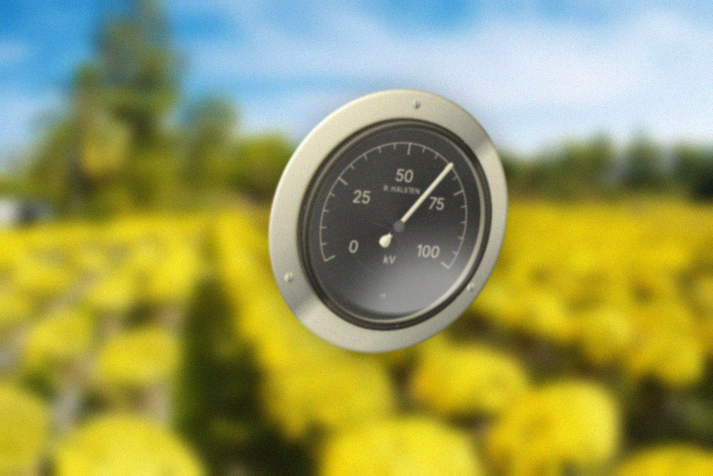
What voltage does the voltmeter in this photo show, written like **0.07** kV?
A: **65** kV
